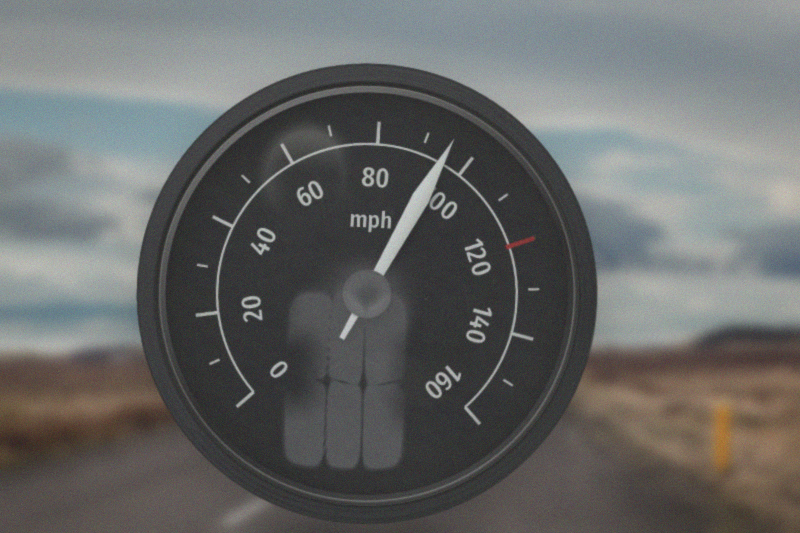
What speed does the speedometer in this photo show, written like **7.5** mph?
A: **95** mph
